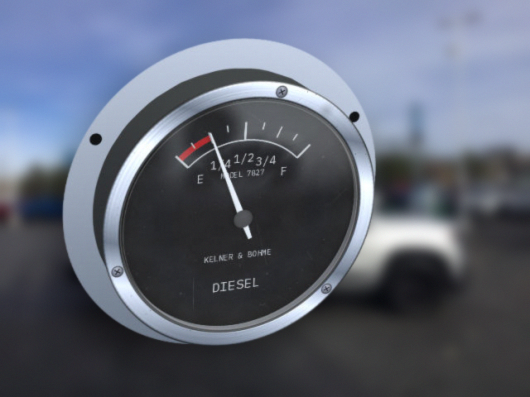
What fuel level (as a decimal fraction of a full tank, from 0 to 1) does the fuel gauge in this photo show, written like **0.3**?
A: **0.25**
